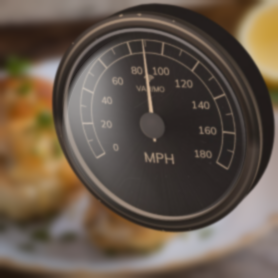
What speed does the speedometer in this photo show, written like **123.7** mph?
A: **90** mph
